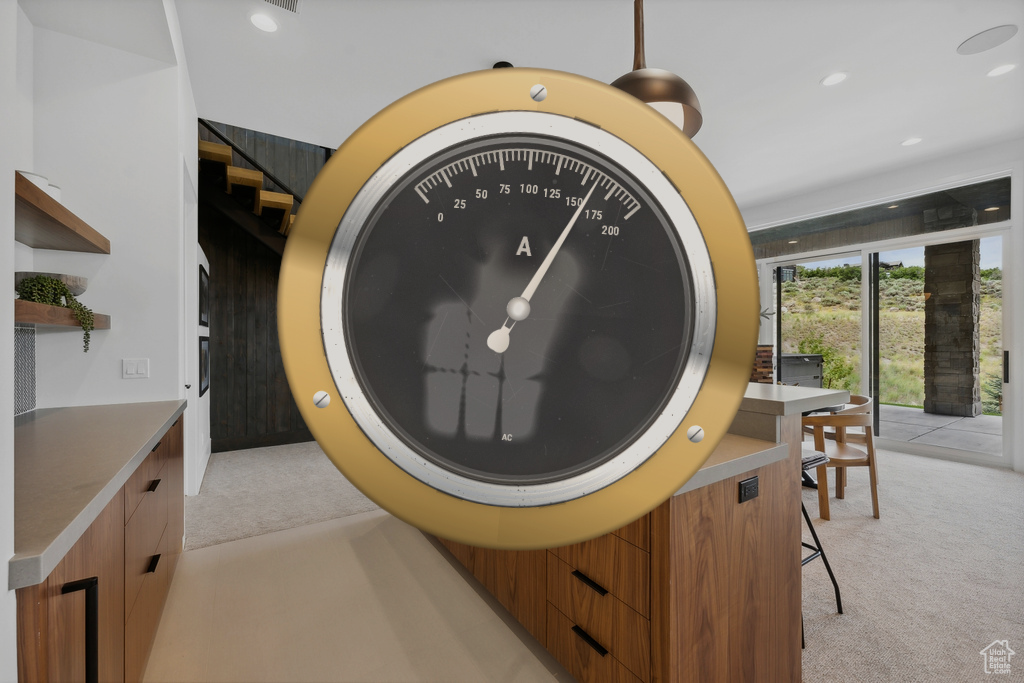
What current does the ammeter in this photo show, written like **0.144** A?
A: **160** A
